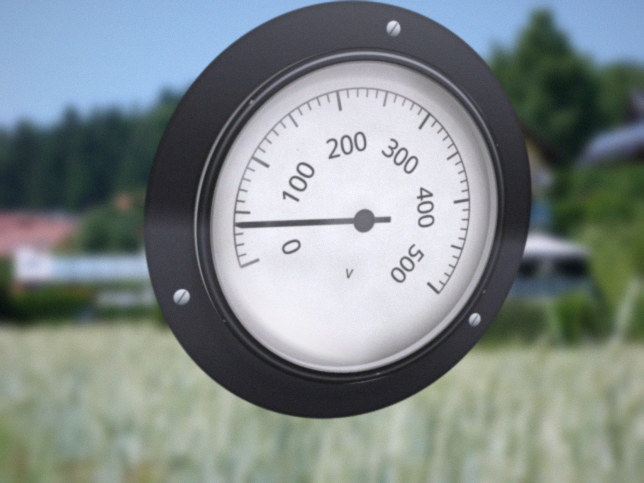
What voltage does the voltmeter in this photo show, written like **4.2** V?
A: **40** V
